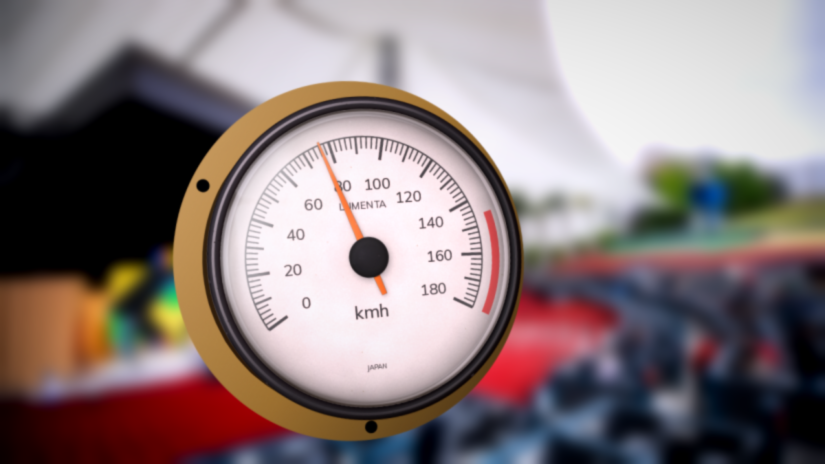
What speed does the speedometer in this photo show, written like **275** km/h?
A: **76** km/h
